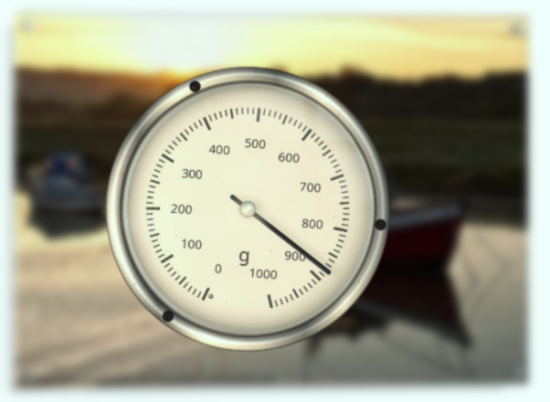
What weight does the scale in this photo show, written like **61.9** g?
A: **880** g
